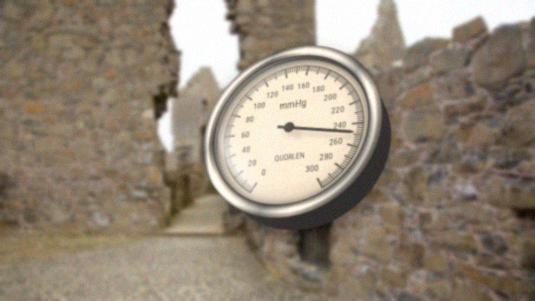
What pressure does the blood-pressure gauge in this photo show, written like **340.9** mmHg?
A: **250** mmHg
